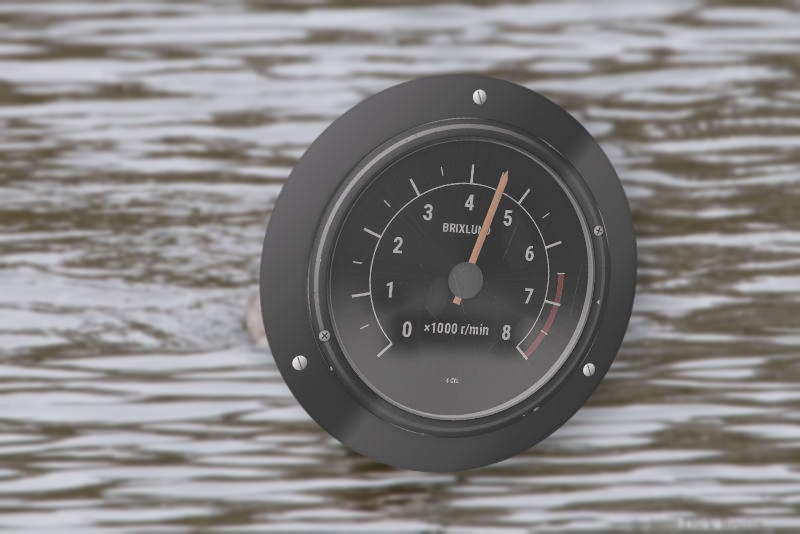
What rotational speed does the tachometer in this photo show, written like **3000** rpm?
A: **4500** rpm
